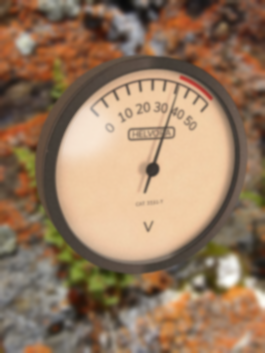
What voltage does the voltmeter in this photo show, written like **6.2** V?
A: **35** V
